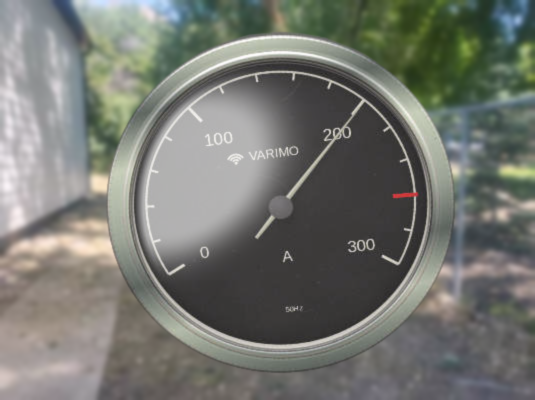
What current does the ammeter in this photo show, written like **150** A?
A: **200** A
